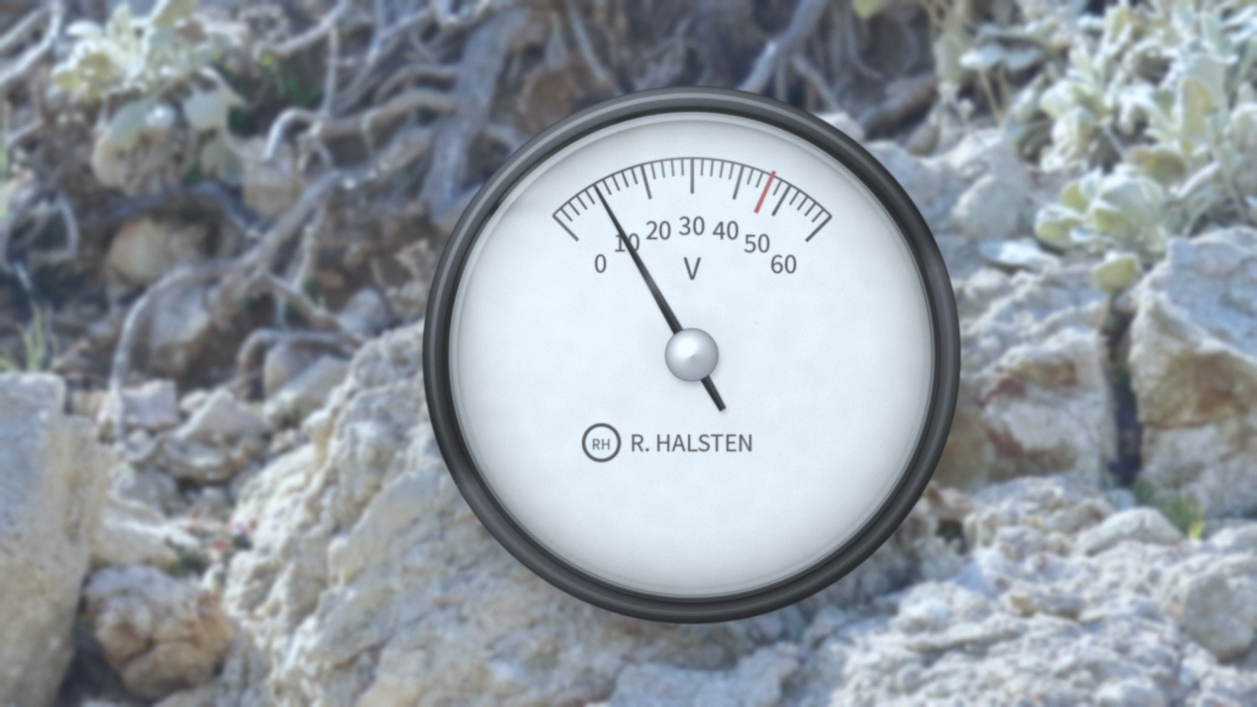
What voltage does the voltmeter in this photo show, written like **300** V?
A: **10** V
